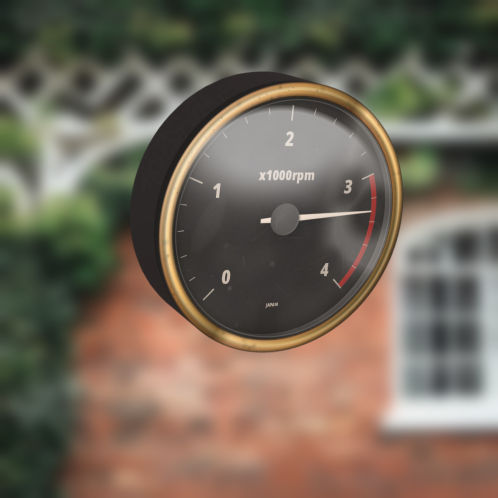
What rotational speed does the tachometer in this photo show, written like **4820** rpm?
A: **3300** rpm
